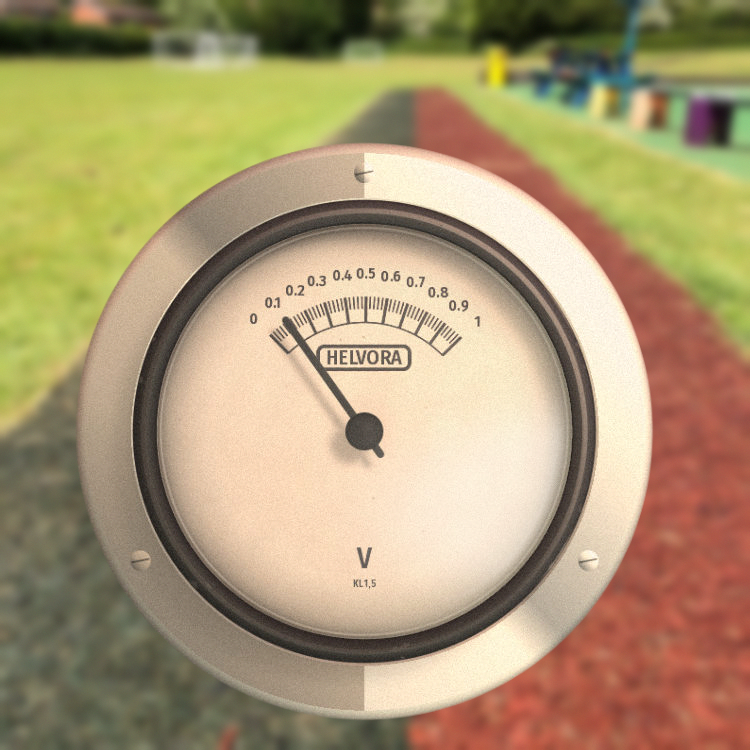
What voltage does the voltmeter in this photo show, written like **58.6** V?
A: **0.1** V
